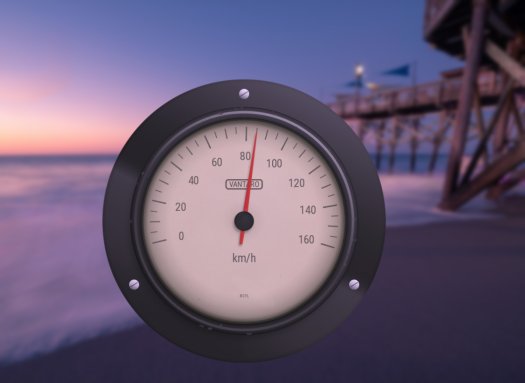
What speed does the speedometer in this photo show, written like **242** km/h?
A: **85** km/h
